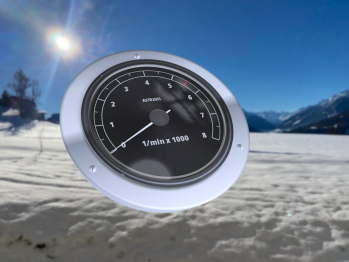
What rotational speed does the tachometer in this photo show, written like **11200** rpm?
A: **0** rpm
